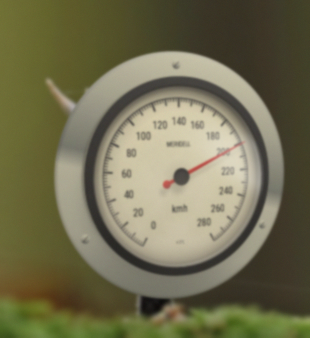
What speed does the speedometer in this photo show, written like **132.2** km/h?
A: **200** km/h
